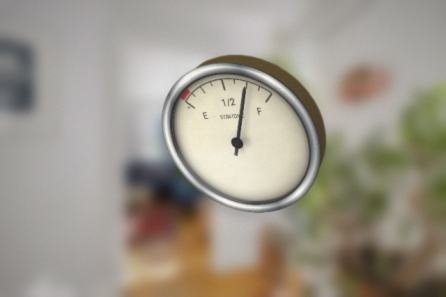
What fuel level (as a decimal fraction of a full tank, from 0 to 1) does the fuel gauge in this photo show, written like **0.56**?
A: **0.75**
